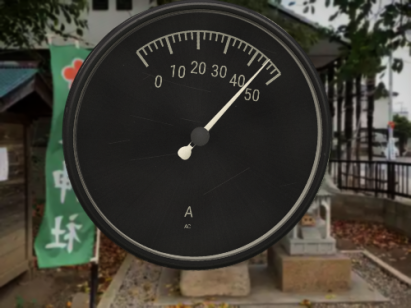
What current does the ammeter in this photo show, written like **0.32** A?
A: **44** A
